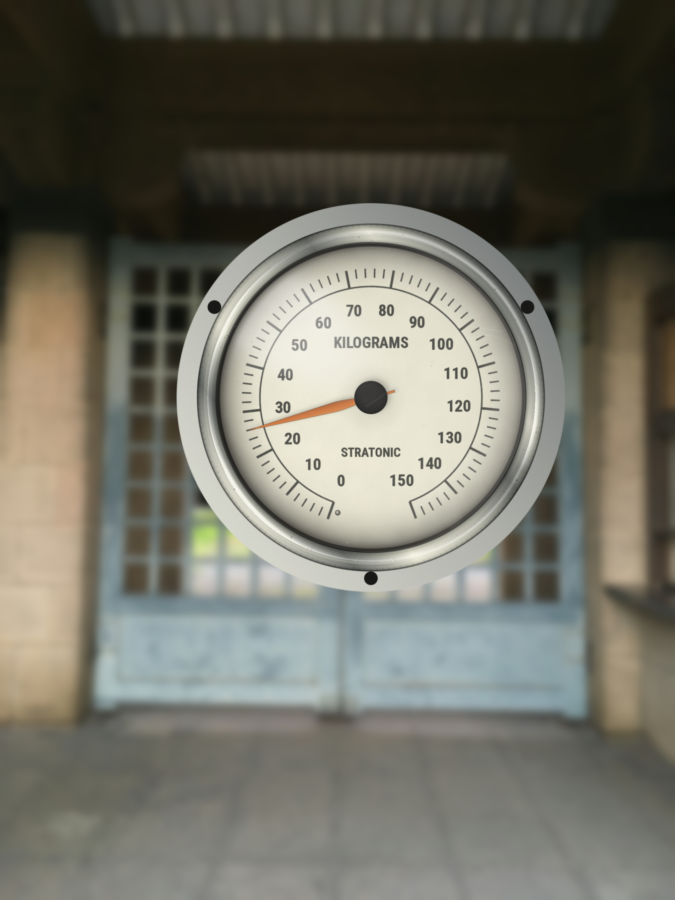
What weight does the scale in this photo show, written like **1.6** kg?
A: **26** kg
